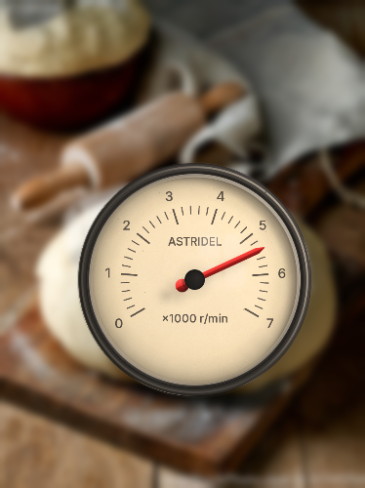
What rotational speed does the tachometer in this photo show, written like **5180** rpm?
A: **5400** rpm
